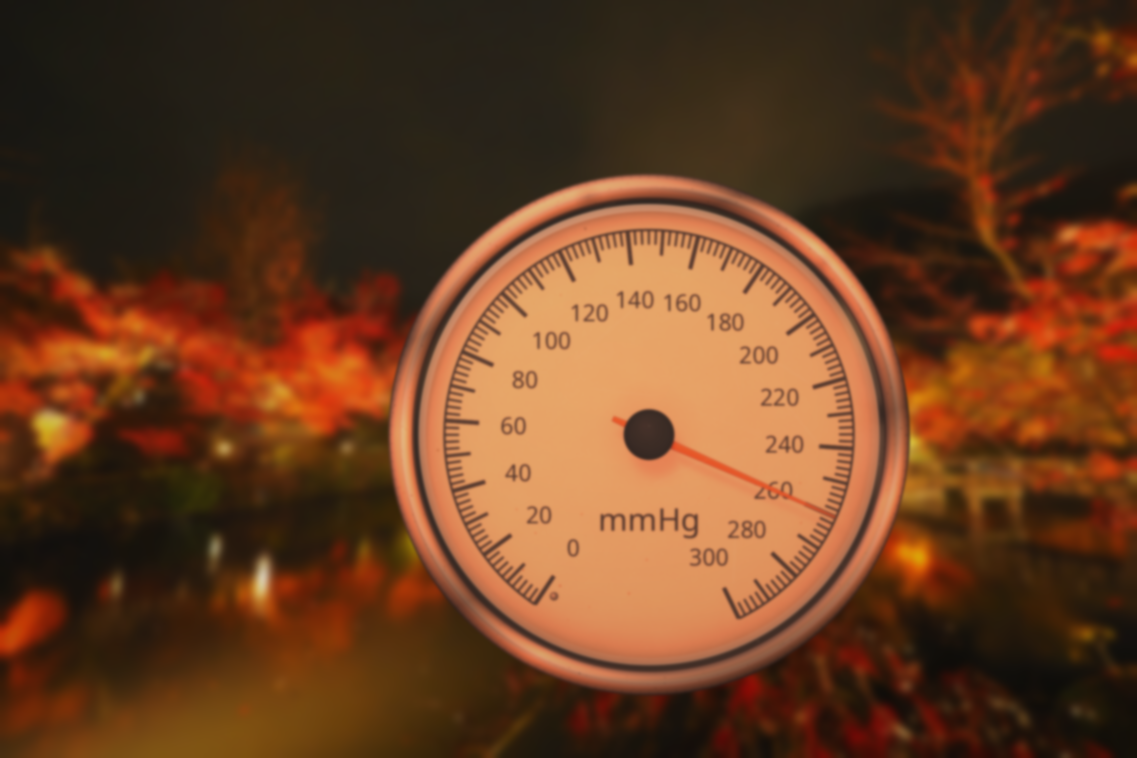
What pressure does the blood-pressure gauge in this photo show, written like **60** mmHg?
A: **260** mmHg
